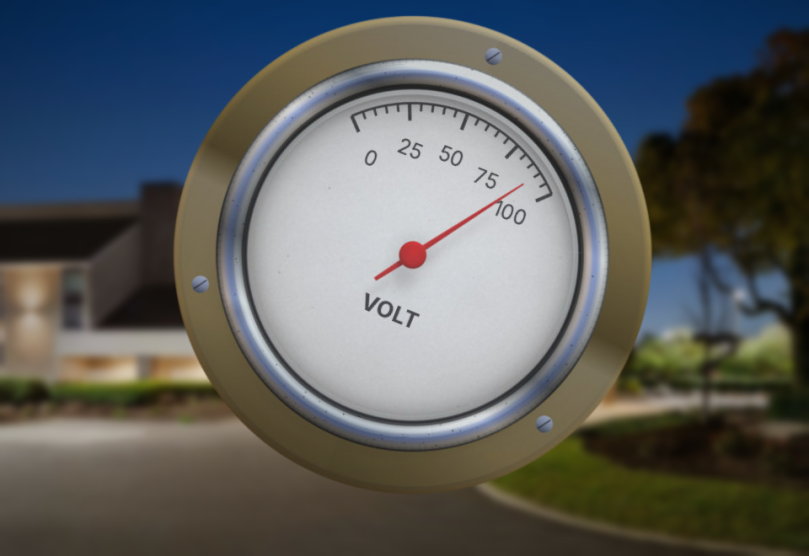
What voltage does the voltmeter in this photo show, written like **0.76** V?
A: **90** V
